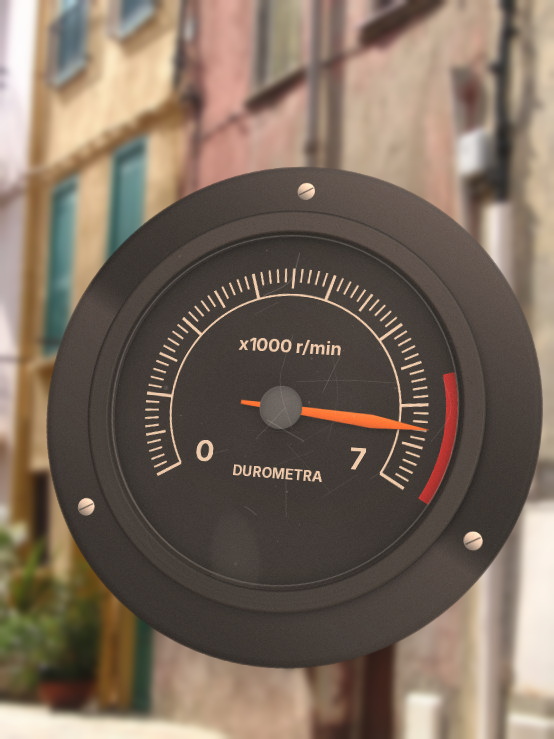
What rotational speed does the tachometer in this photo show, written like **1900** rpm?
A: **6300** rpm
